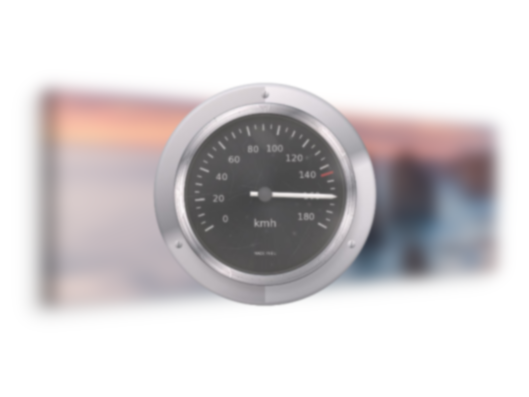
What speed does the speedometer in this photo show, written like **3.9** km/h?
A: **160** km/h
